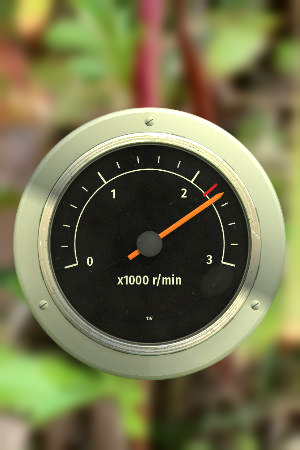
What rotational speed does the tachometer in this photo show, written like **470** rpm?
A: **2300** rpm
